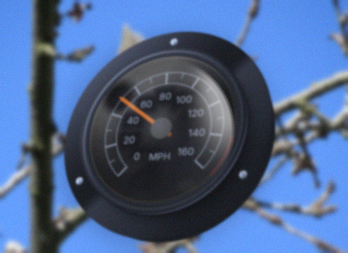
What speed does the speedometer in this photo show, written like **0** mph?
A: **50** mph
